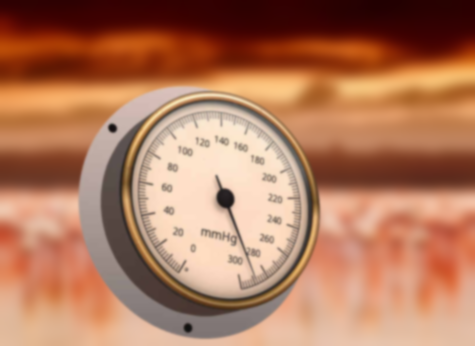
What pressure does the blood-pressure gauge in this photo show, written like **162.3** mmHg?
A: **290** mmHg
